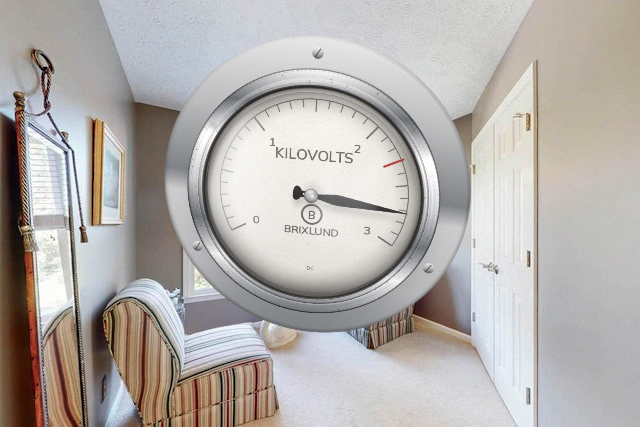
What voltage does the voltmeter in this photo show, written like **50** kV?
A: **2.7** kV
